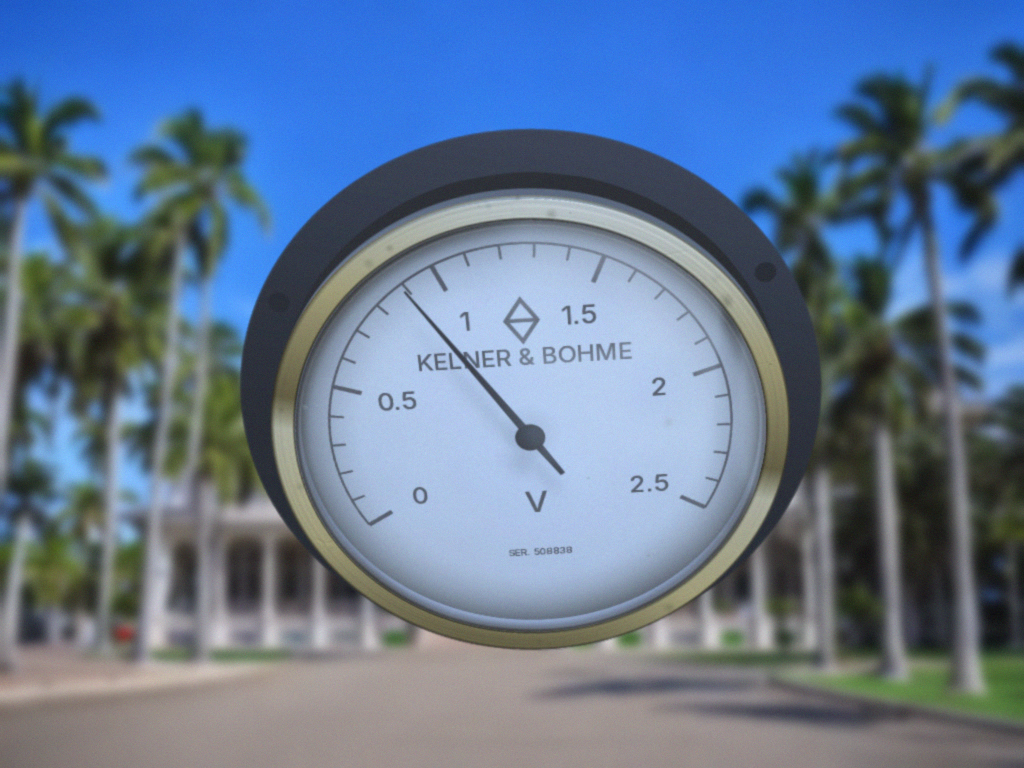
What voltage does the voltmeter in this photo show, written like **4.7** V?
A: **0.9** V
